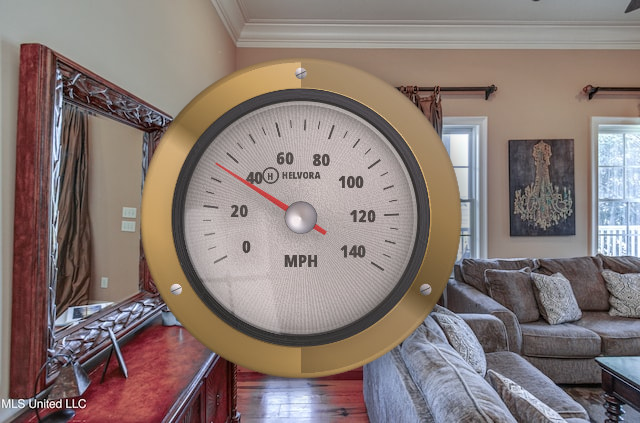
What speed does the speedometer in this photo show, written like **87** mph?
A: **35** mph
